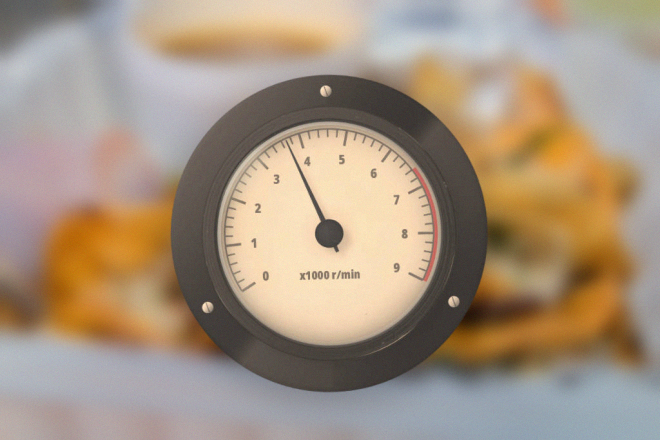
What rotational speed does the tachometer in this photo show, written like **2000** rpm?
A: **3700** rpm
